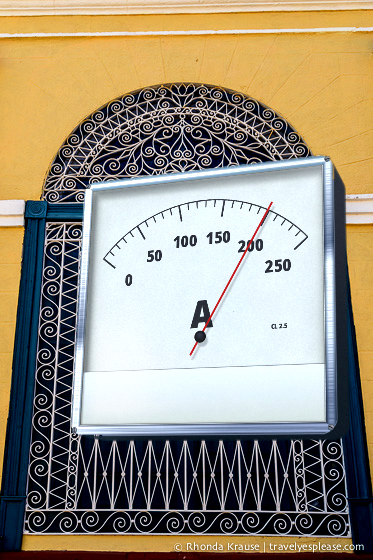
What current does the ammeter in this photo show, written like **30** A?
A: **200** A
